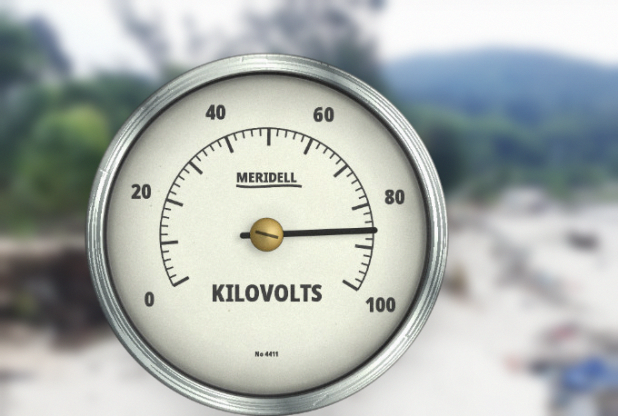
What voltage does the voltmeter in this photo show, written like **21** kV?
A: **86** kV
